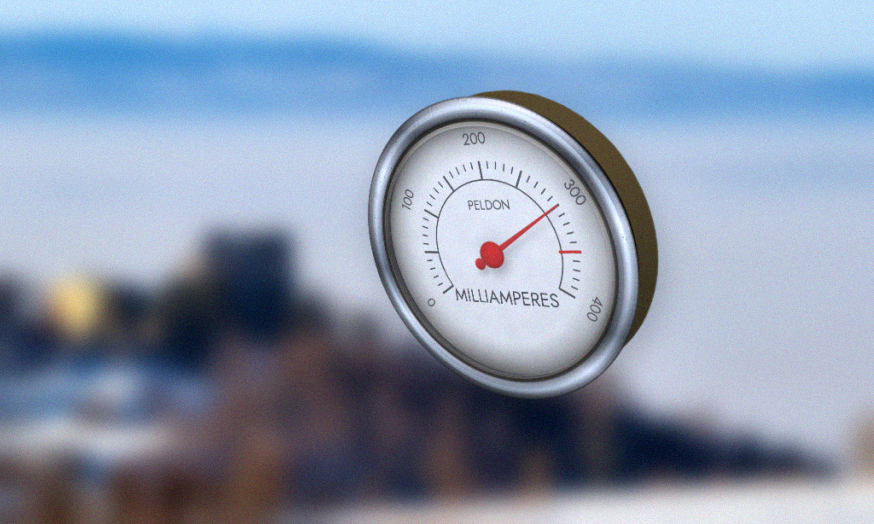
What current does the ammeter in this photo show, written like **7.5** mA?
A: **300** mA
